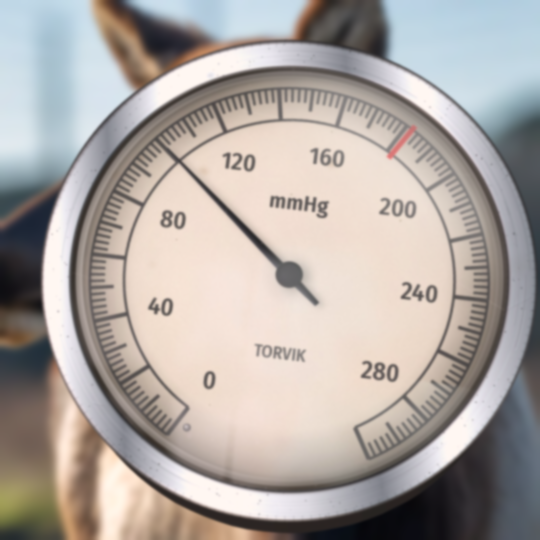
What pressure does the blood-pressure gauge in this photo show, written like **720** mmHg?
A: **100** mmHg
